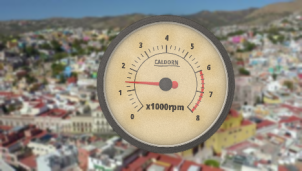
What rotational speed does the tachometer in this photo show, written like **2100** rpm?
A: **1400** rpm
